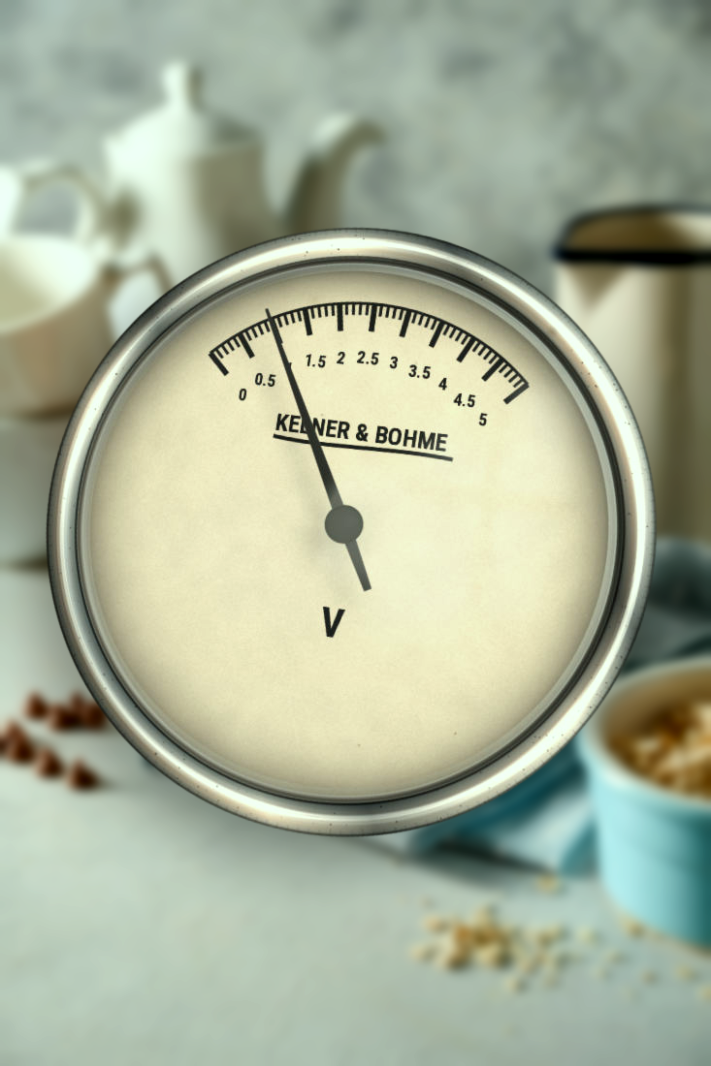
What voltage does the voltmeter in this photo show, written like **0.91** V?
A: **1** V
